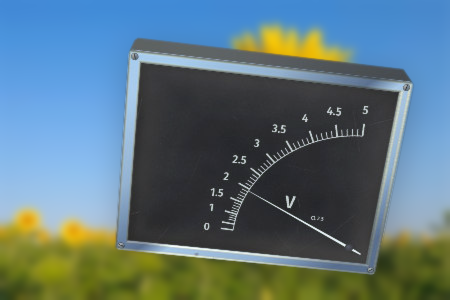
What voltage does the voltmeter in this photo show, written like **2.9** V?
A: **2** V
